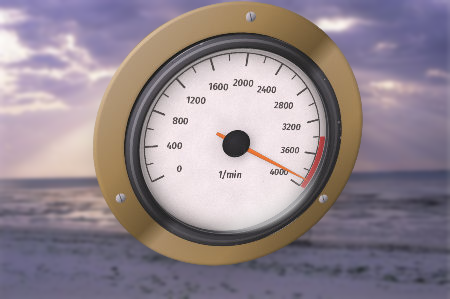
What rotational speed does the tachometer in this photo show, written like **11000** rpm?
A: **3900** rpm
